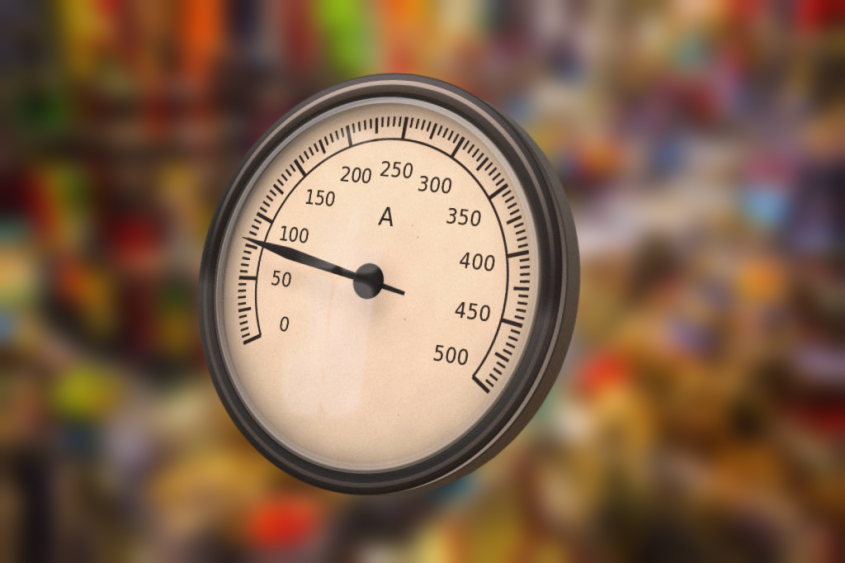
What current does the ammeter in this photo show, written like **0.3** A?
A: **80** A
